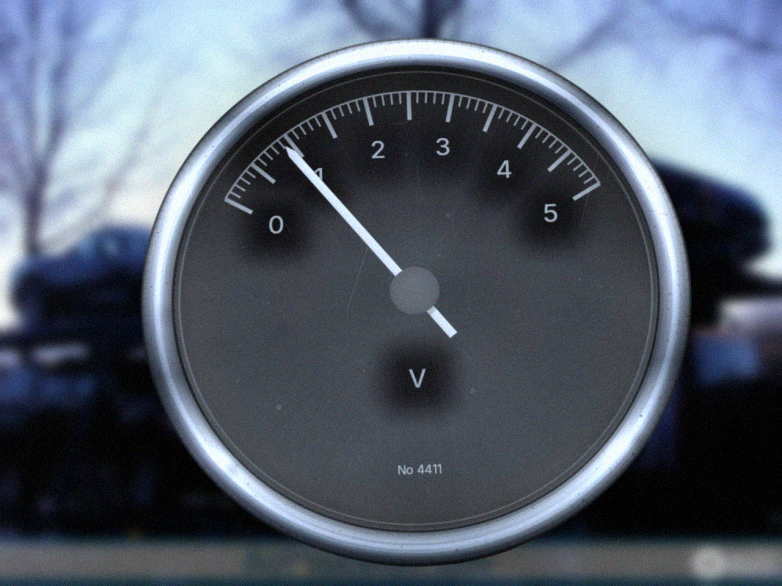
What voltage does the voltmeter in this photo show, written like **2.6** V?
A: **0.9** V
